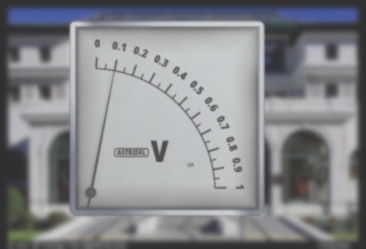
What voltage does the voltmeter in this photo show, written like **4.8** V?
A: **0.1** V
